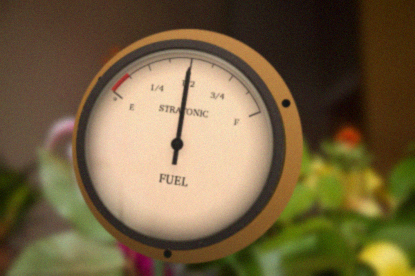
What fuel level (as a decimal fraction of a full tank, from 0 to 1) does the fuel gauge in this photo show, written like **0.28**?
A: **0.5**
